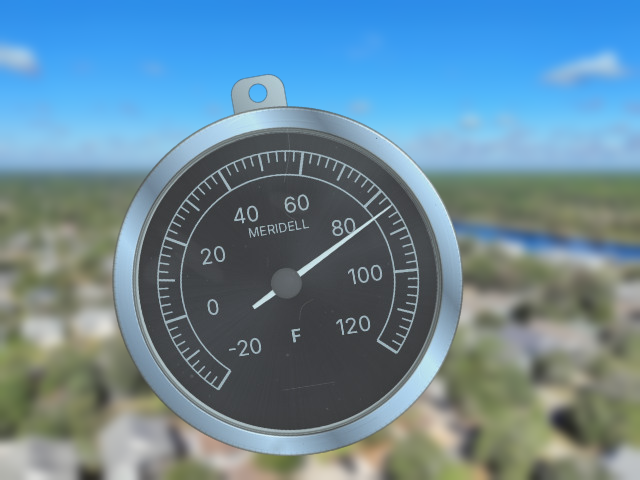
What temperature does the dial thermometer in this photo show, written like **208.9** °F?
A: **84** °F
